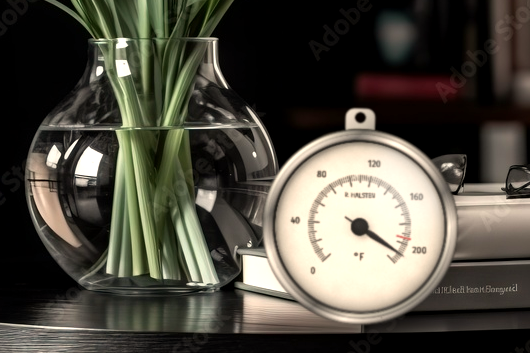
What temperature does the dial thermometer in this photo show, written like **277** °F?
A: **210** °F
